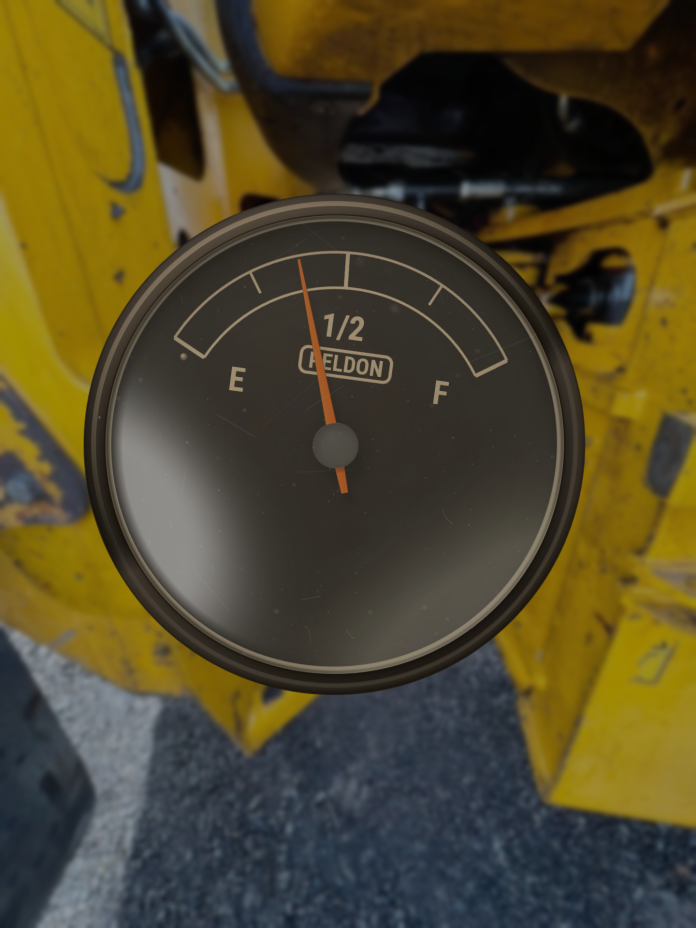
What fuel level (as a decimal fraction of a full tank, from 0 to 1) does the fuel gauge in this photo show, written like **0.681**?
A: **0.375**
